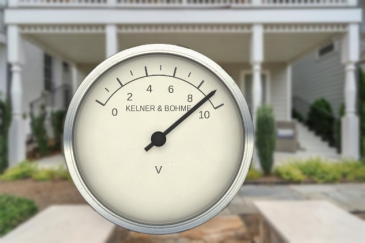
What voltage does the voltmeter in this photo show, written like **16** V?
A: **9** V
